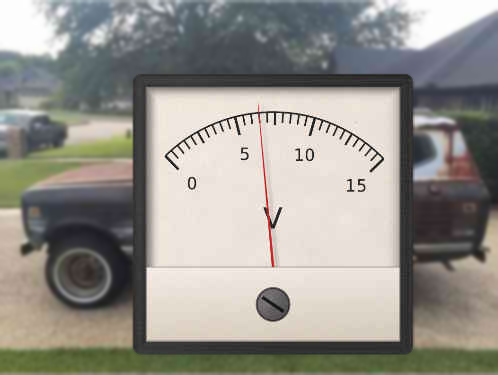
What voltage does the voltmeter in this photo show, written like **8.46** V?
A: **6.5** V
